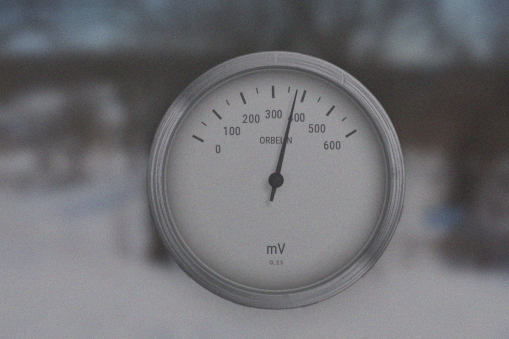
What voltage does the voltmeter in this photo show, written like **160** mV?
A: **375** mV
